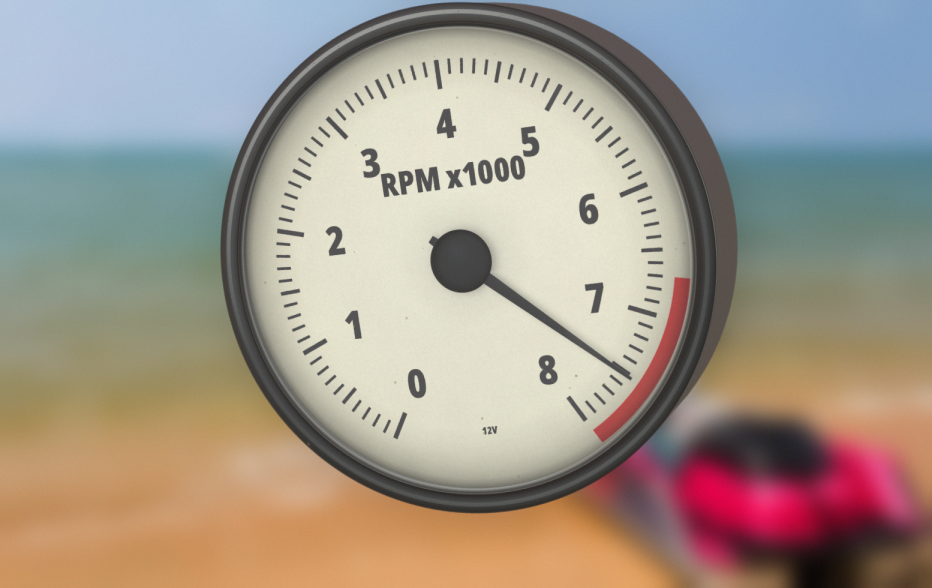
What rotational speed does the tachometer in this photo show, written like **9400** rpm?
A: **7500** rpm
